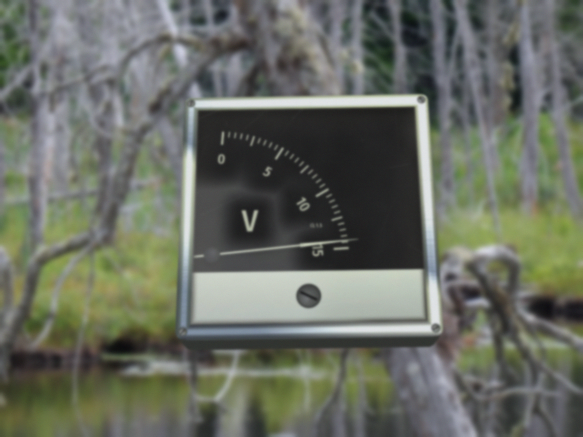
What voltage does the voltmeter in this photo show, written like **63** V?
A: **14.5** V
